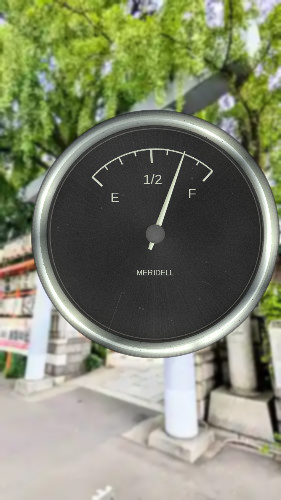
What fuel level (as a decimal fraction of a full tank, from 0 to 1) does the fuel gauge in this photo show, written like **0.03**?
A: **0.75**
